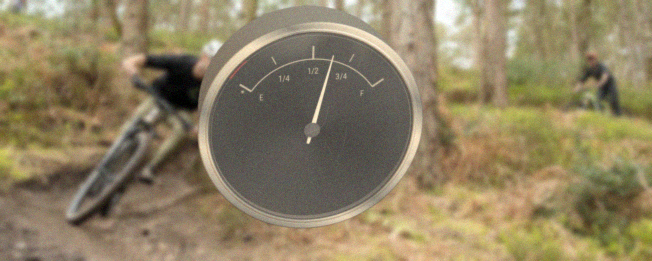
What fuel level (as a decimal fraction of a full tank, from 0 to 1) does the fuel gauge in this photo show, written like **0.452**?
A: **0.625**
